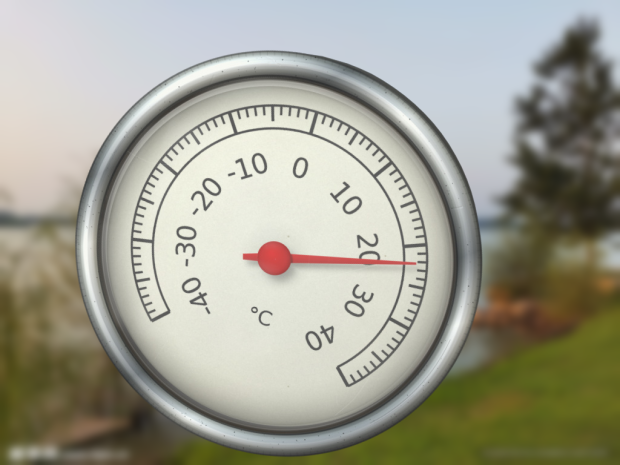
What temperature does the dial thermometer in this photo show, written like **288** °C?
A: **22** °C
